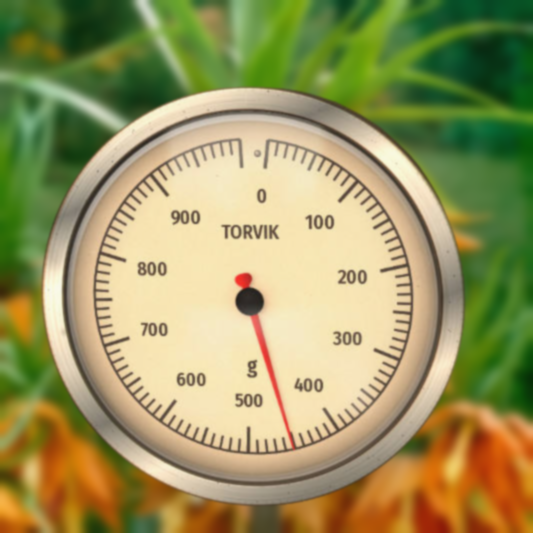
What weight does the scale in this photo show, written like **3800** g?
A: **450** g
